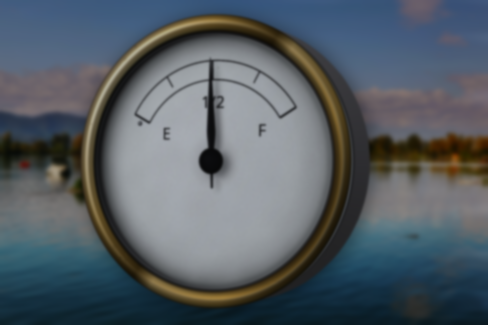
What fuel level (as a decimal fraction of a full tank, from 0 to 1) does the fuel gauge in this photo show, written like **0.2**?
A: **0.5**
